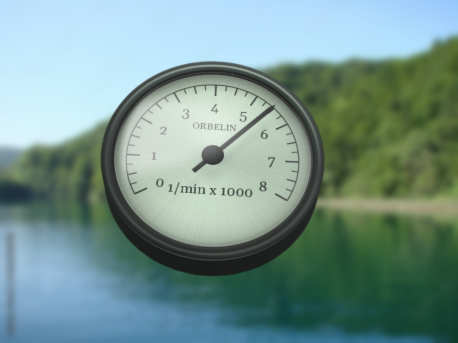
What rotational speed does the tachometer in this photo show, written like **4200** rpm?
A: **5500** rpm
